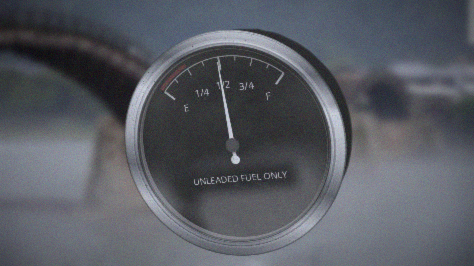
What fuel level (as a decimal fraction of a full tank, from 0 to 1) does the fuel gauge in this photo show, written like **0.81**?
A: **0.5**
